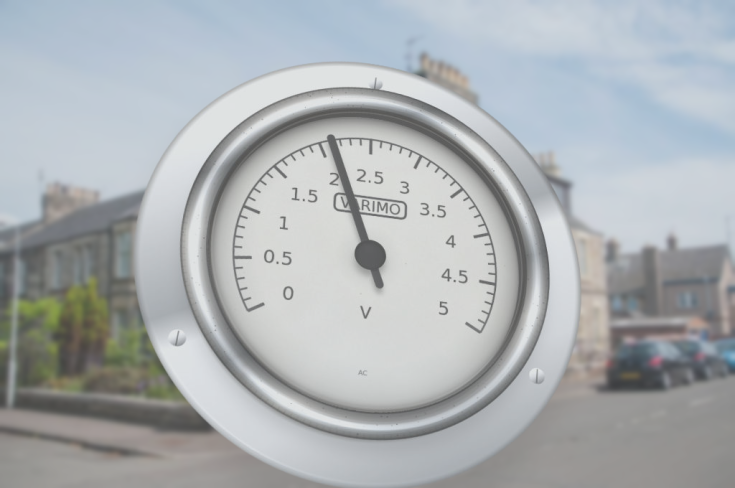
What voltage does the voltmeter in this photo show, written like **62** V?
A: **2.1** V
